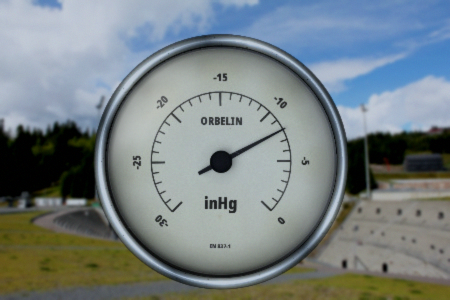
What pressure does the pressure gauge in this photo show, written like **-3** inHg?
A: **-8** inHg
